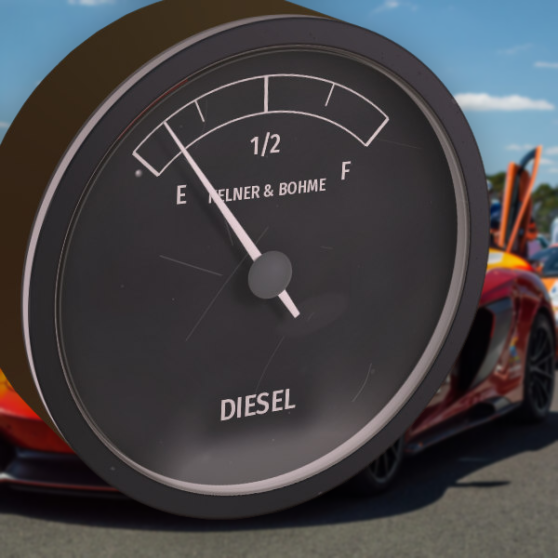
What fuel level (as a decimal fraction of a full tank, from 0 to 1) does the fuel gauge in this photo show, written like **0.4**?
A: **0.125**
